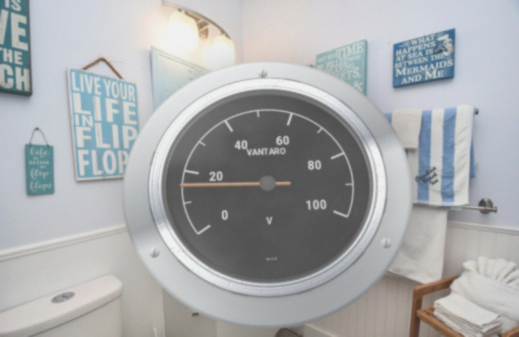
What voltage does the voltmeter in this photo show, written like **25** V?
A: **15** V
